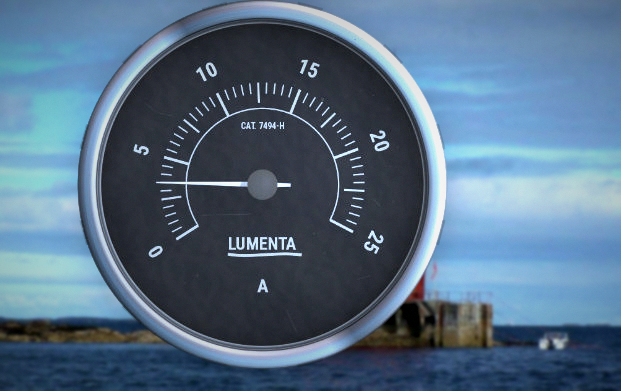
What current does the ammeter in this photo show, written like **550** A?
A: **3.5** A
